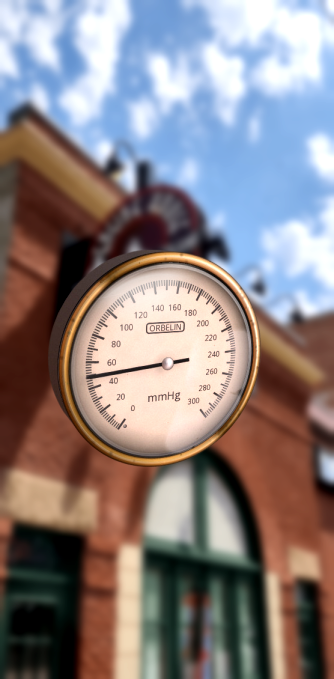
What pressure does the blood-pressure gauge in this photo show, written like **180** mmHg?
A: **50** mmHg
